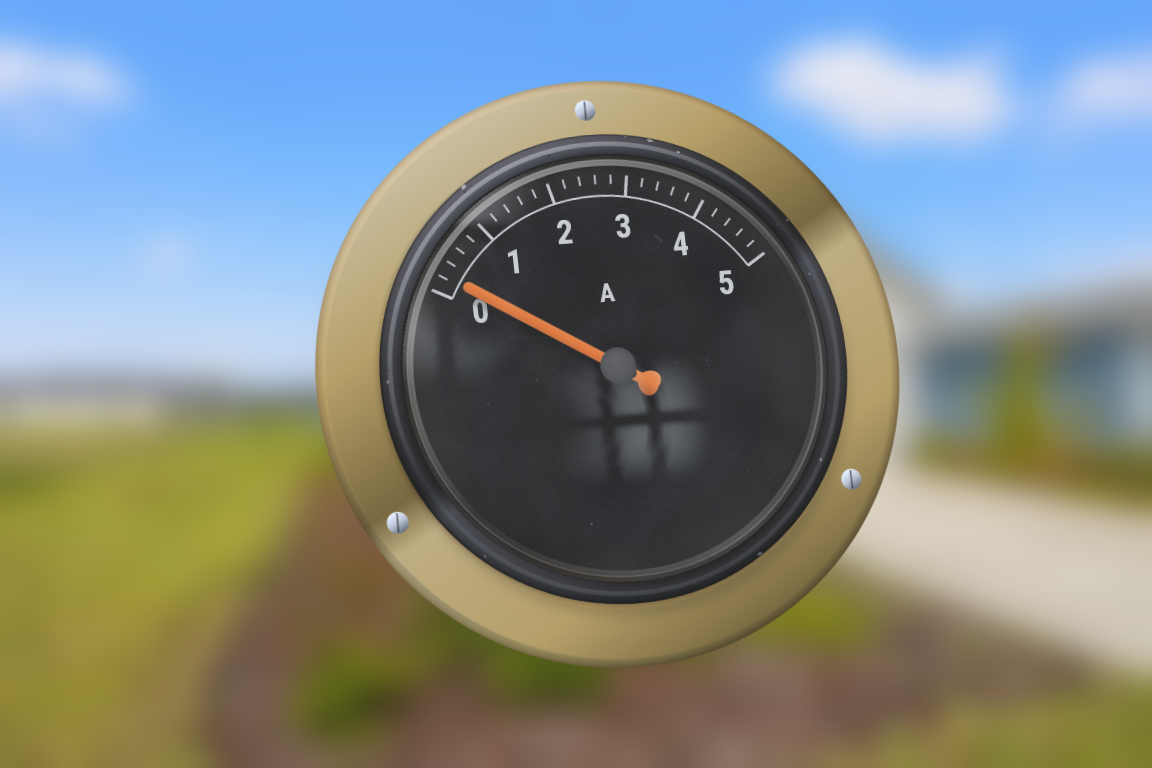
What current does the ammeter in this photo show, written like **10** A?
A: **0.2** A
